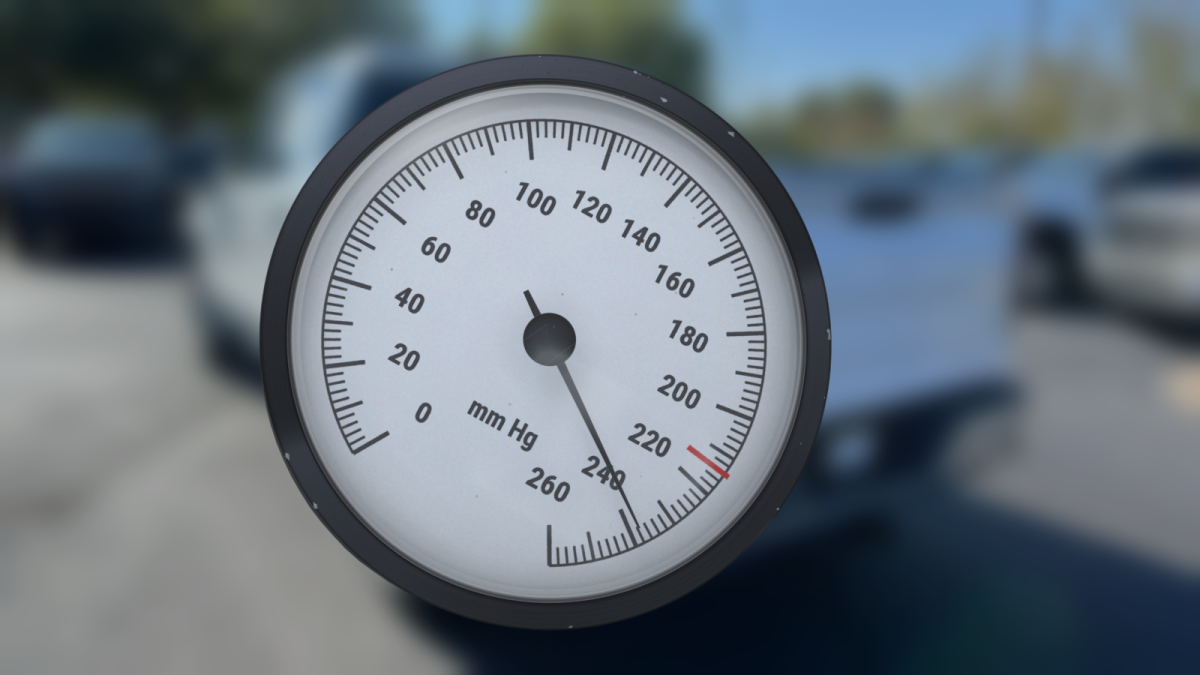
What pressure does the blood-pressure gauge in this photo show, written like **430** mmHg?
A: **238** mmHg
